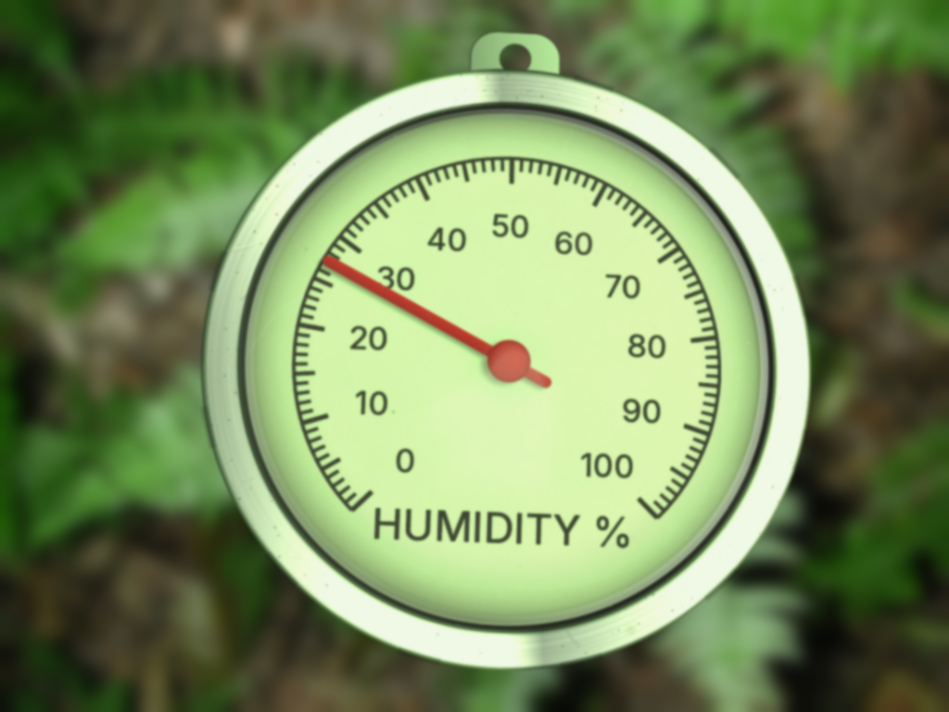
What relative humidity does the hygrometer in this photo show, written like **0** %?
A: **27** %
